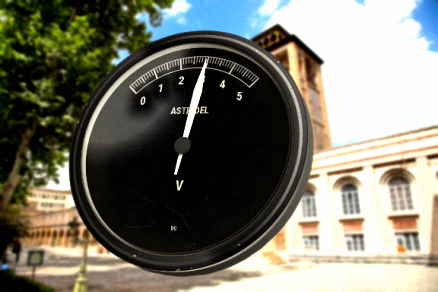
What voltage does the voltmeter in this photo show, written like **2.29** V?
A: **3** V
